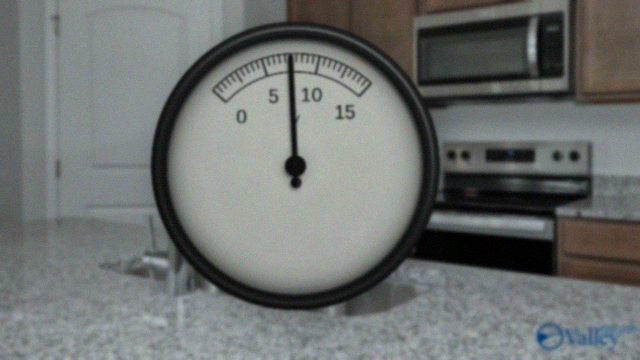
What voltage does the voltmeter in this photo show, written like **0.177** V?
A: **7.5** V
